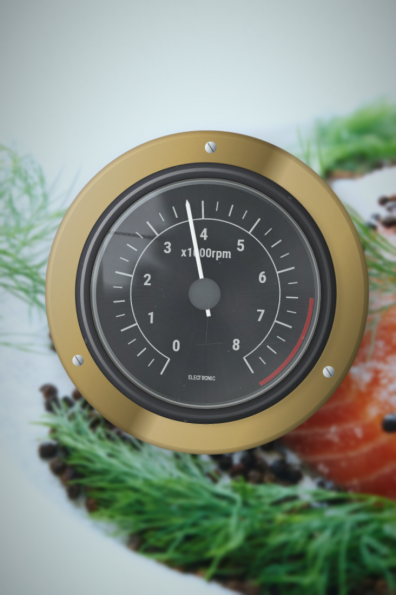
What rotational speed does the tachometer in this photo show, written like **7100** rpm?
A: **3750** rpm
